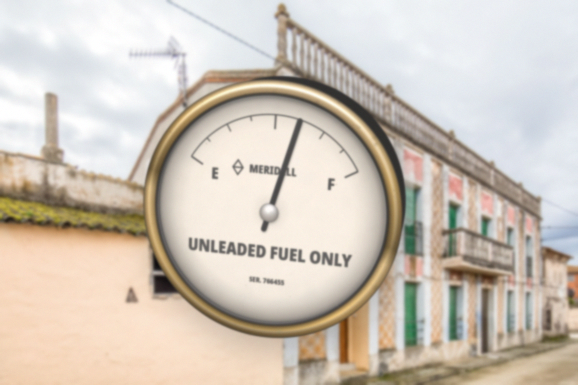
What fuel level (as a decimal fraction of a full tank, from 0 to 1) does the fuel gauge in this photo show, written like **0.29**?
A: **0.625**
